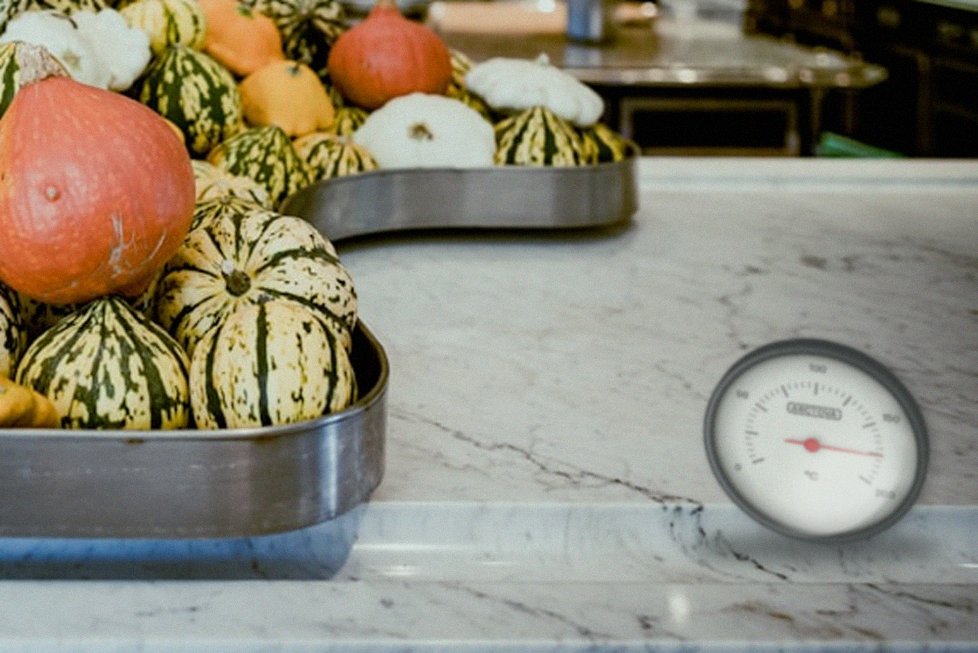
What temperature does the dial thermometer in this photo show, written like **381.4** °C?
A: **175** °C
